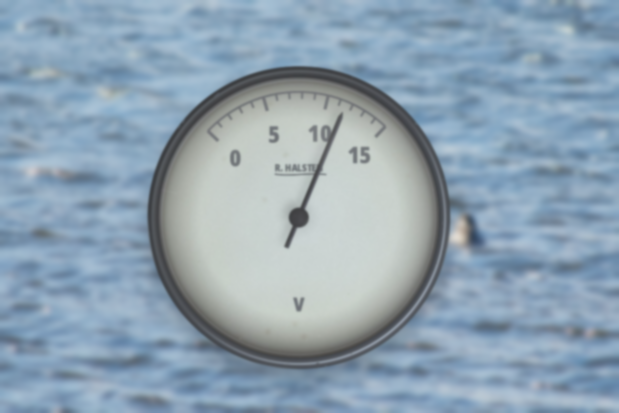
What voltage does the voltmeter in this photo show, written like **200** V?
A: **11.5** V
